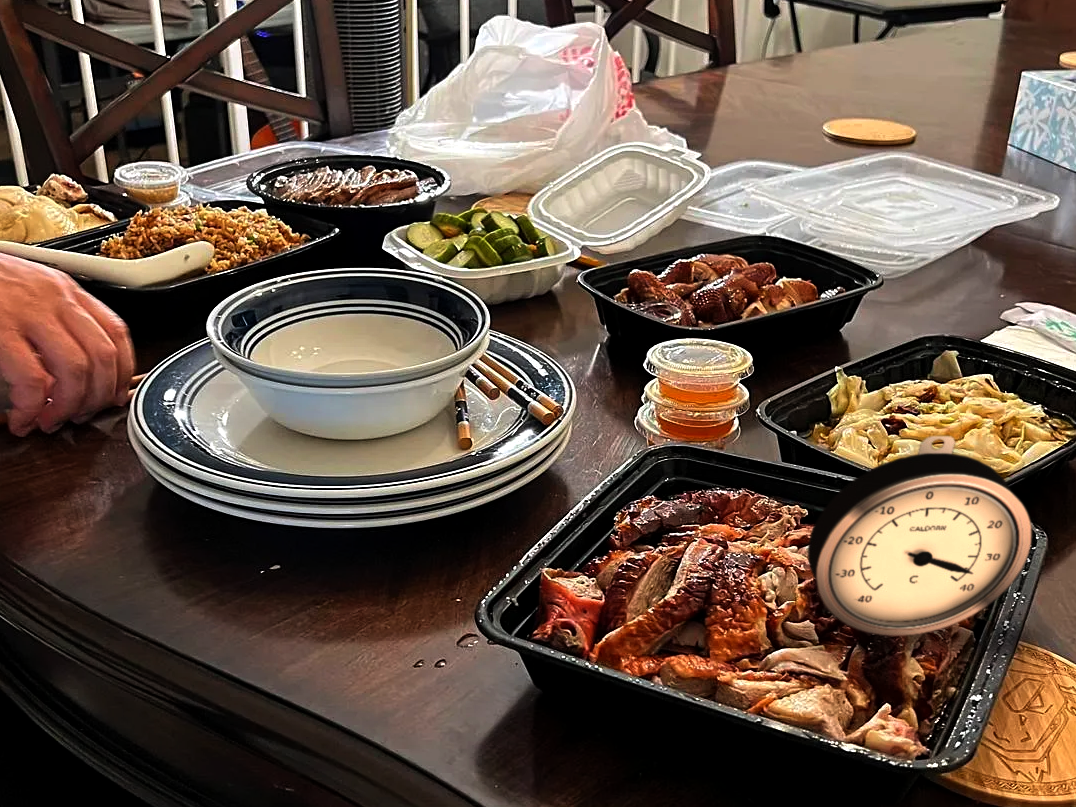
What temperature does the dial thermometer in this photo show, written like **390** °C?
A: **35** °C
